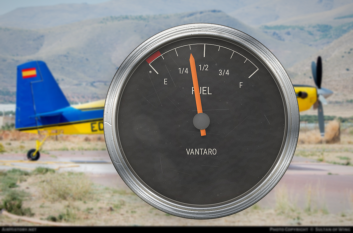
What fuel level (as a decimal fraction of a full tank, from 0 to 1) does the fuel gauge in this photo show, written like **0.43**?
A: **0.375**
